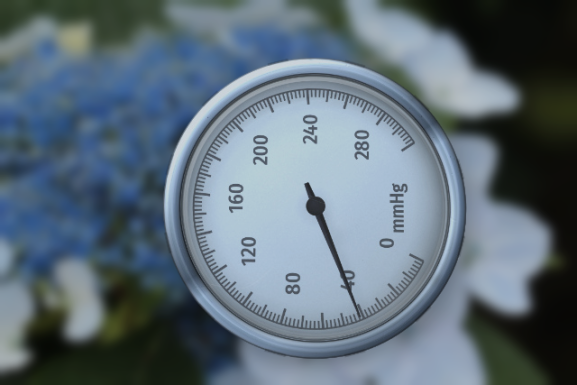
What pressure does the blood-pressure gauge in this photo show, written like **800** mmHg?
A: **42** mmHg
